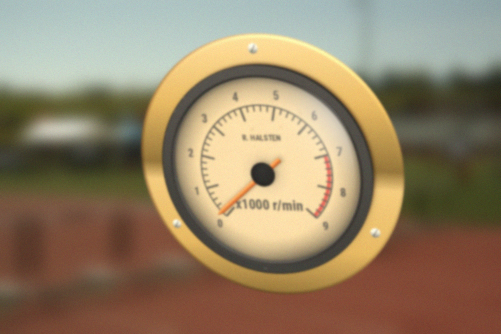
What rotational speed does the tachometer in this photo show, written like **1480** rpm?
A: **200** rpm
